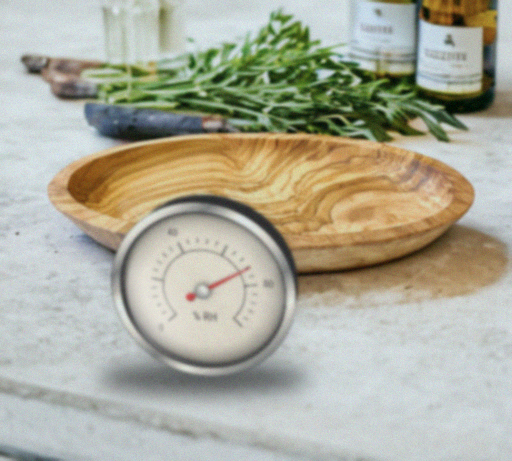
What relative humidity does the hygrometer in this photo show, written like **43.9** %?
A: **72** %
